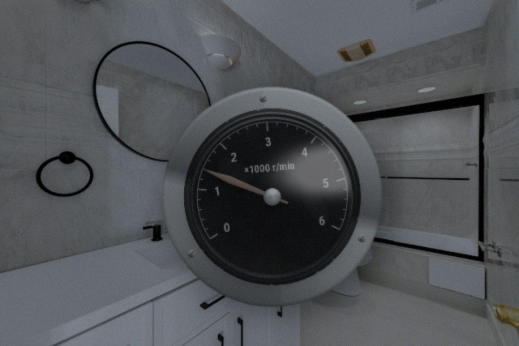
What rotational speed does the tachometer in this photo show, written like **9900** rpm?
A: **1400** rpm
